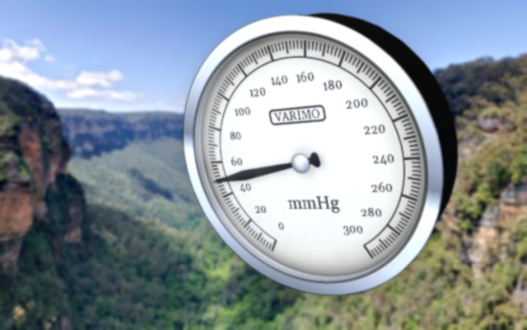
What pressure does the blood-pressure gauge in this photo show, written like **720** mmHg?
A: **50** mmHg
